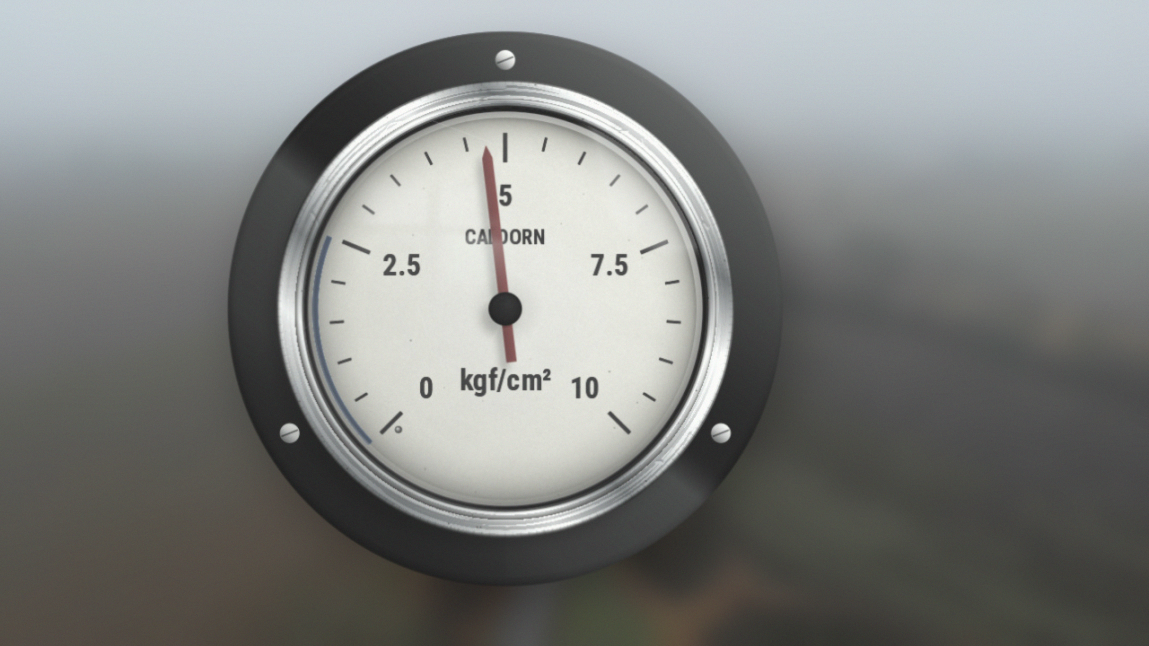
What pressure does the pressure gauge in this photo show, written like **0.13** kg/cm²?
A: **4.75** kg/cm²
